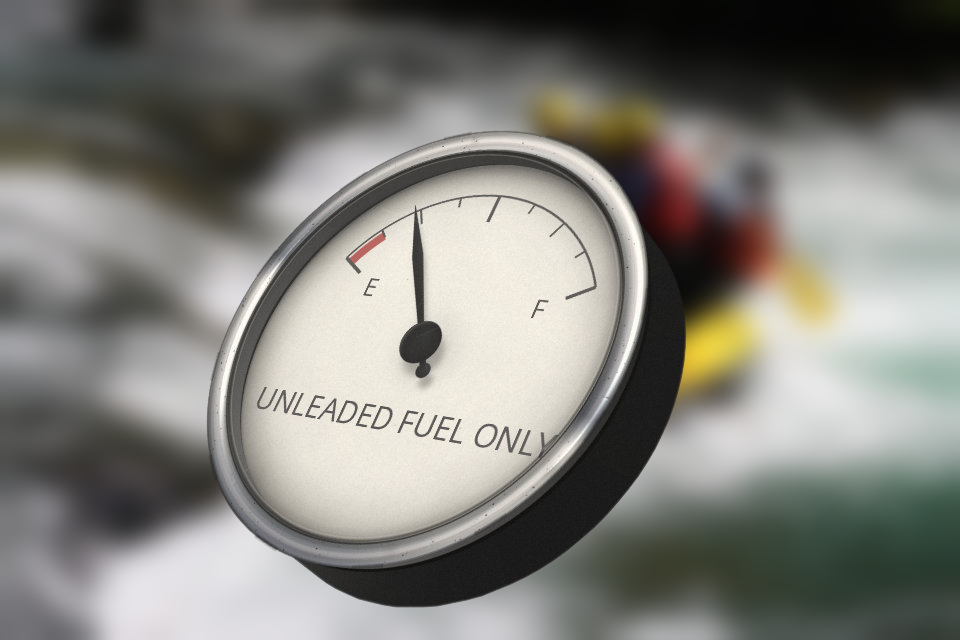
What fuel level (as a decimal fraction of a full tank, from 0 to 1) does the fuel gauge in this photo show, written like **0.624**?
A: **0.25**
